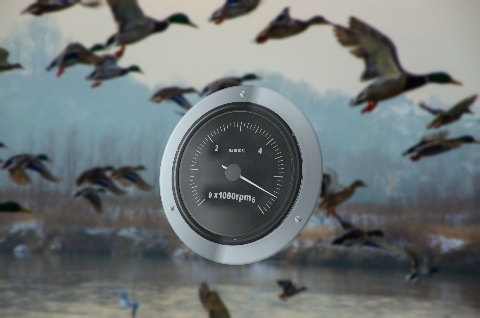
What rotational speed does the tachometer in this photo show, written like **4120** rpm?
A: **5500** rpm
